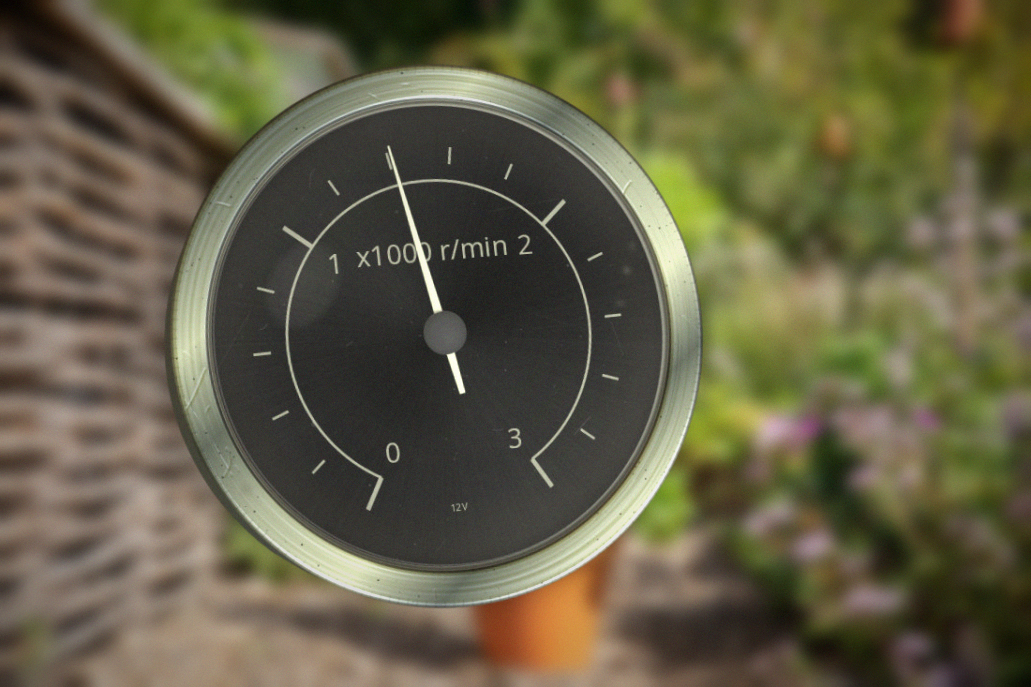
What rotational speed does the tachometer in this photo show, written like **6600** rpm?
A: **1400** rpm
